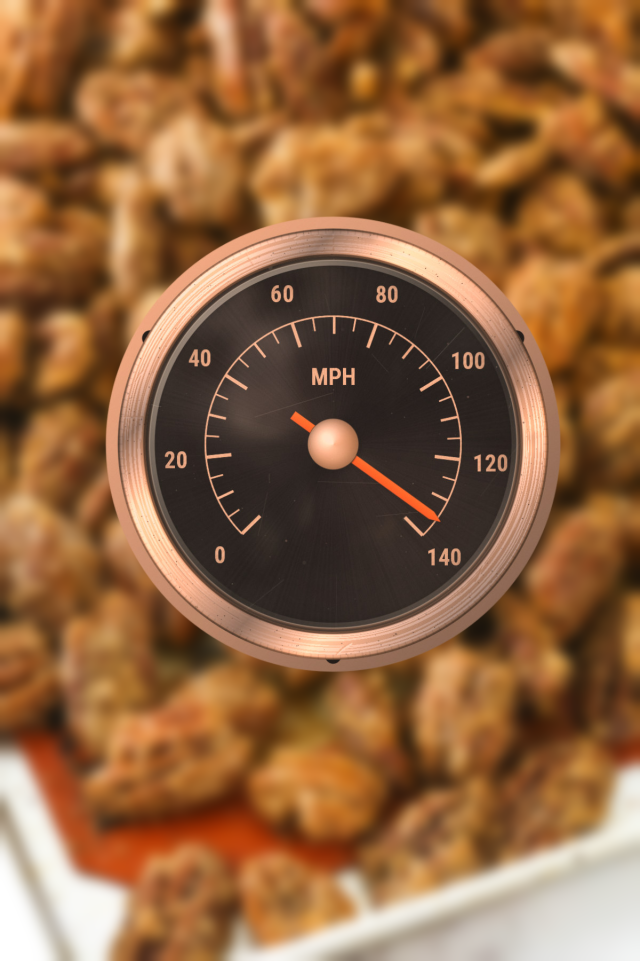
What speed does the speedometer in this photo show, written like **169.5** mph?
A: **135** mph
